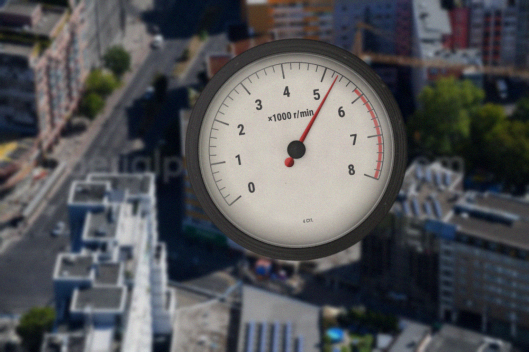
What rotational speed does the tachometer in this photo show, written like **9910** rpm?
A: **5300** rpm
